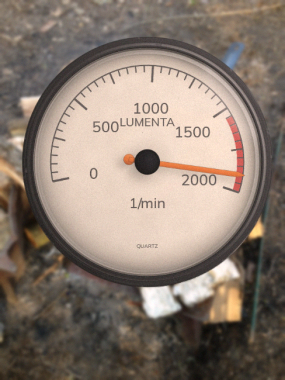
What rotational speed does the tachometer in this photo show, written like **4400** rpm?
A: **1900** rpm
